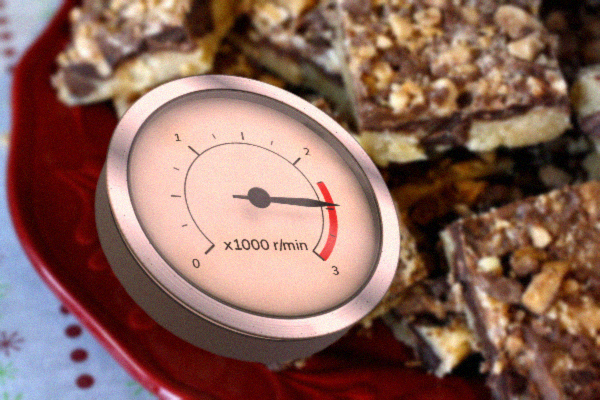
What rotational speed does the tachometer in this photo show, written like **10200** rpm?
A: **2500** rpm
